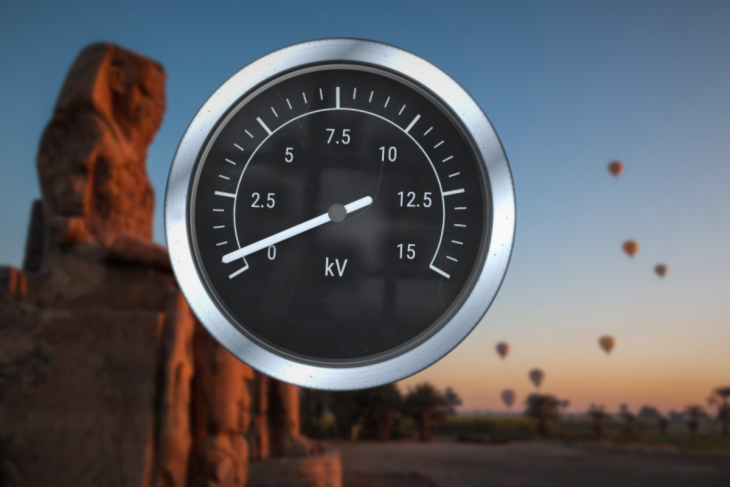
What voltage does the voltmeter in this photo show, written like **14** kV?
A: **0.5** kV
